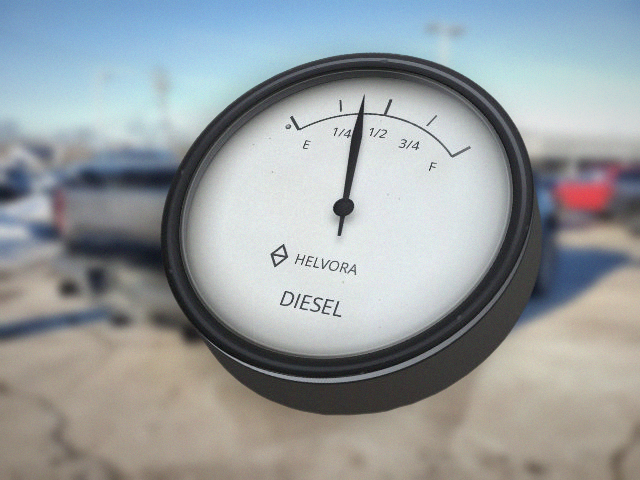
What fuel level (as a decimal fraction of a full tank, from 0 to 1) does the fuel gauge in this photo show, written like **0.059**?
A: **0.375**
